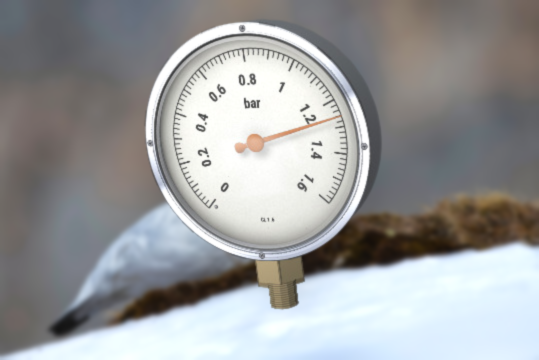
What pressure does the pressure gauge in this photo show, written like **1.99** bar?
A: **1.26** bar
